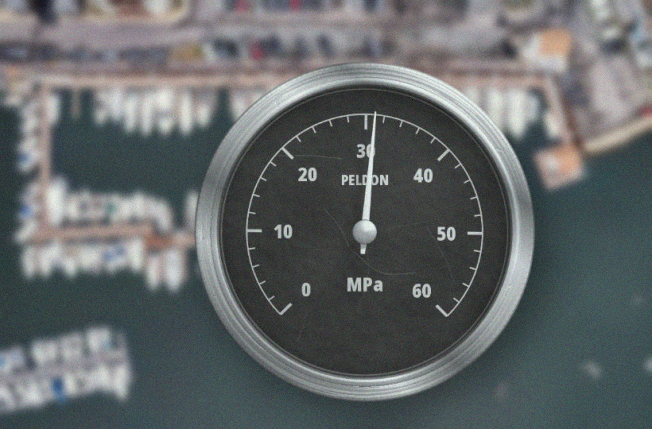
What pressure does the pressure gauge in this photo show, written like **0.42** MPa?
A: **31** MPa
